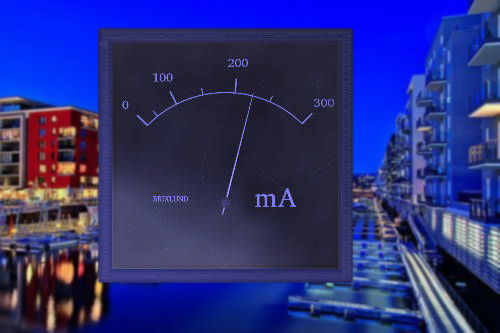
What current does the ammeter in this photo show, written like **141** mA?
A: **225** mA
